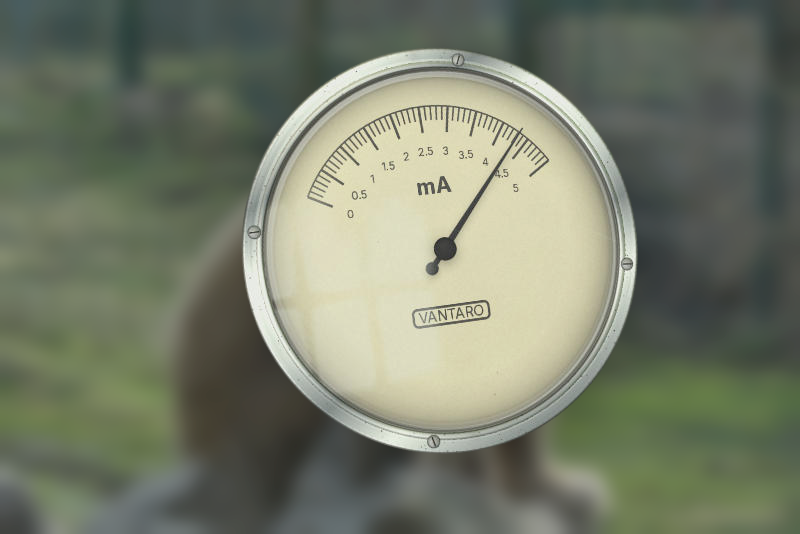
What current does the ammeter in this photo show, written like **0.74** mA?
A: **4.3** mA
